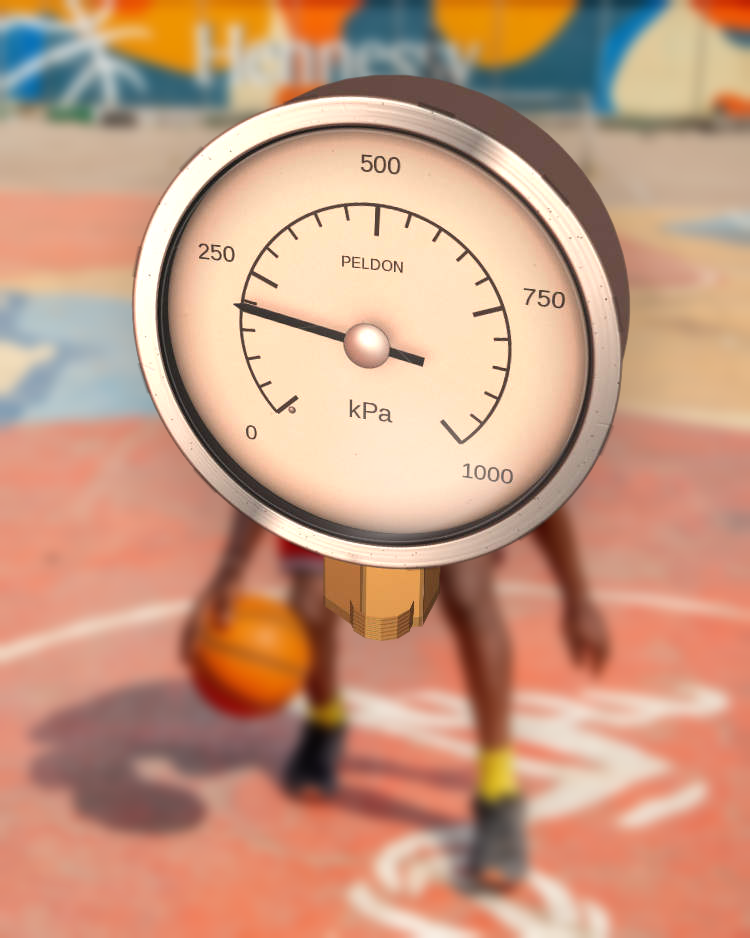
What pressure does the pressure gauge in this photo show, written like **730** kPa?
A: **200** kPa
